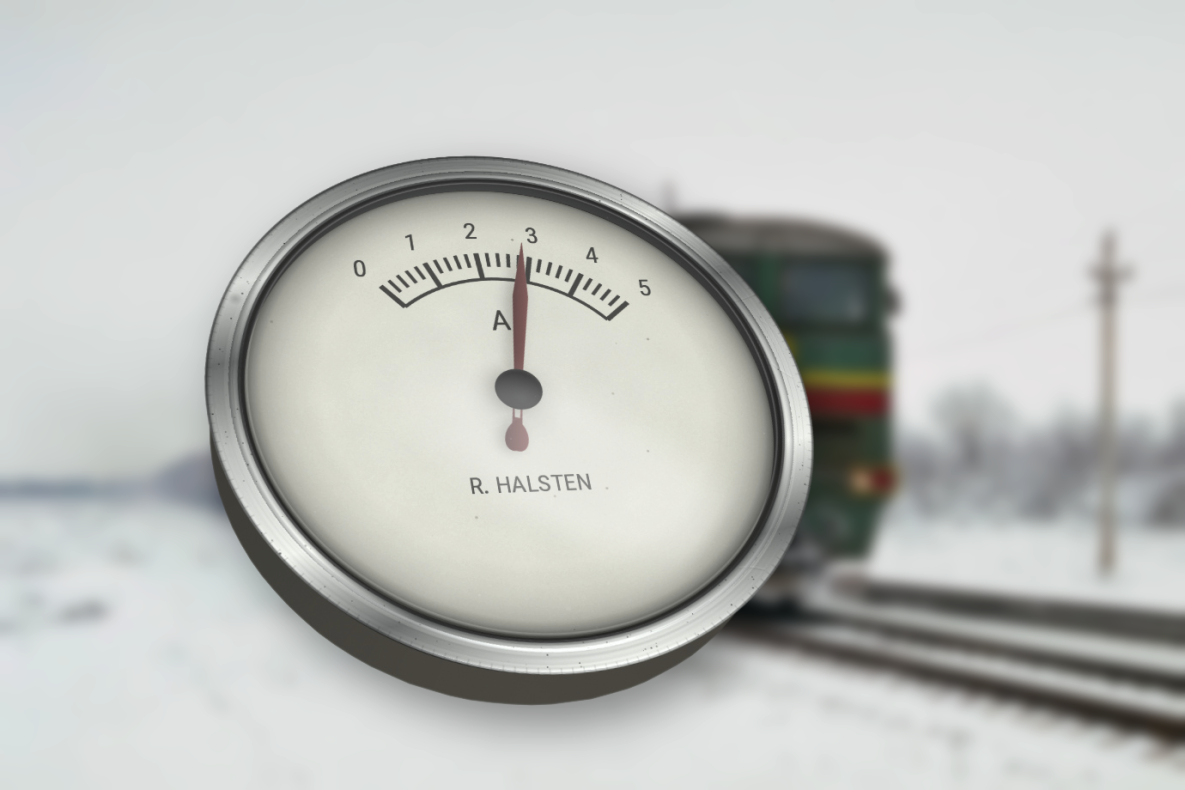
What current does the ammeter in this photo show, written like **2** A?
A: **2.8** A
